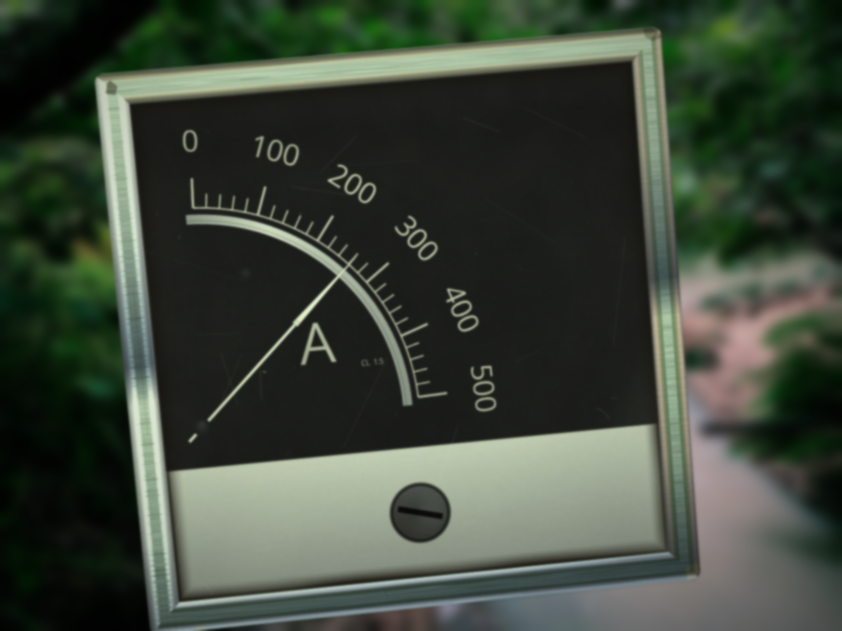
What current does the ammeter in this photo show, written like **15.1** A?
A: **260** A
